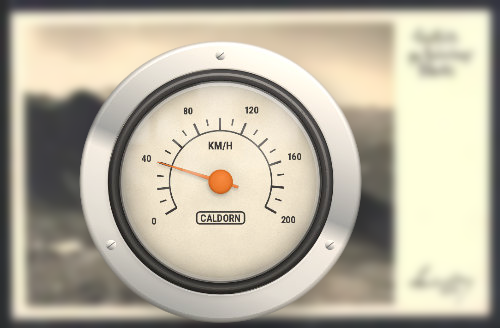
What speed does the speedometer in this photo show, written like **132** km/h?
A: **40** km/h
